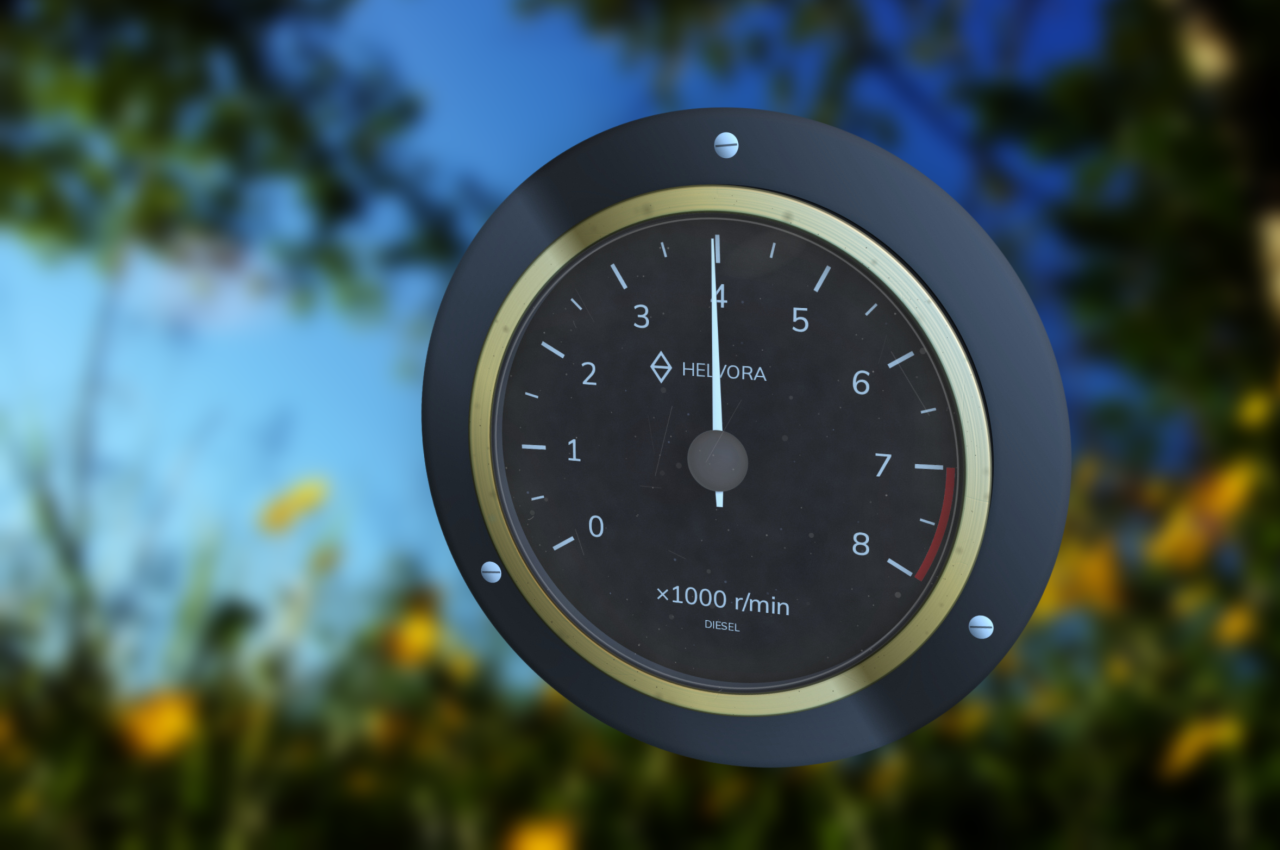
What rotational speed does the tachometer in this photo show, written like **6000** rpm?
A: **4000** rpm
